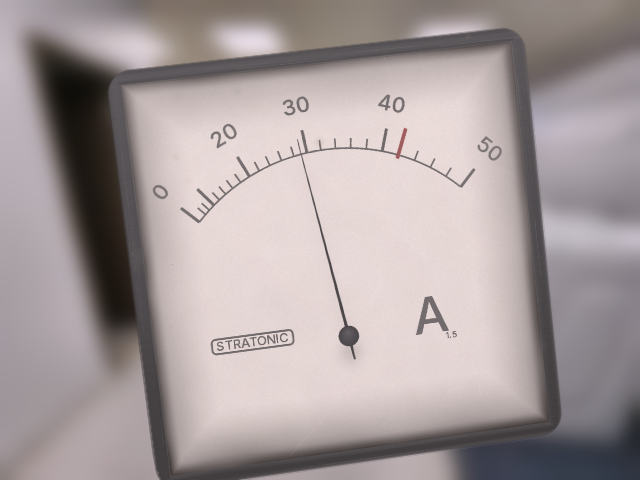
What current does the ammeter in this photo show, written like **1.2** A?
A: **29** A
